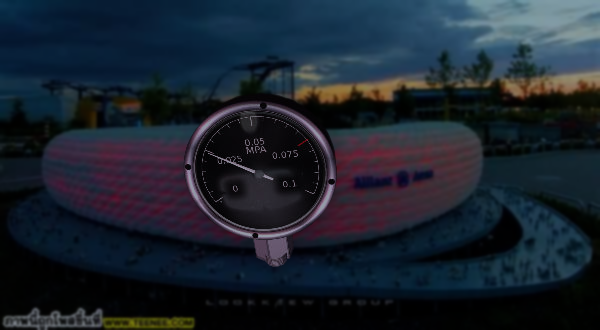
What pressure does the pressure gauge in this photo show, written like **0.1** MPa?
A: **0.025** MPa
